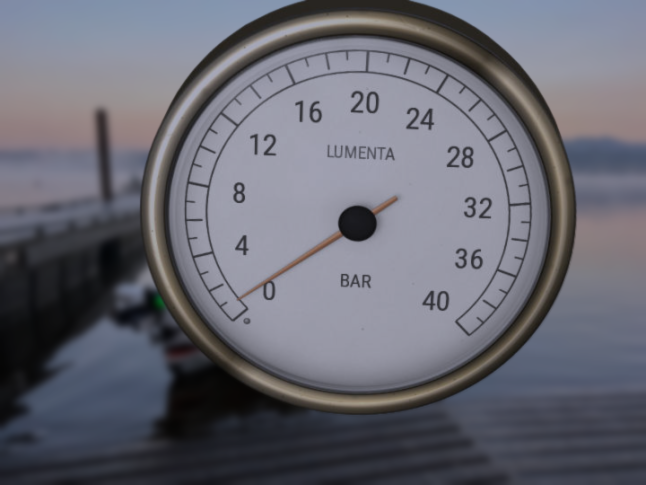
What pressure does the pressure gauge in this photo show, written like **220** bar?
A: **1** bar
